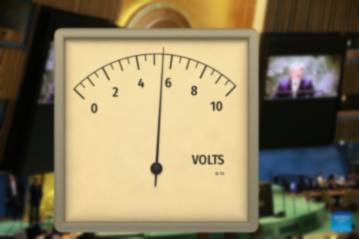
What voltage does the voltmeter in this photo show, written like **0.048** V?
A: **5.5** V
